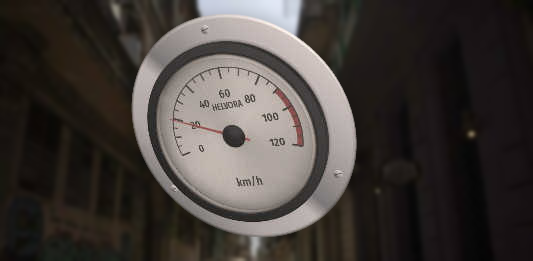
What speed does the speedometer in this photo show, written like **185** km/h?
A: **20** km/h
